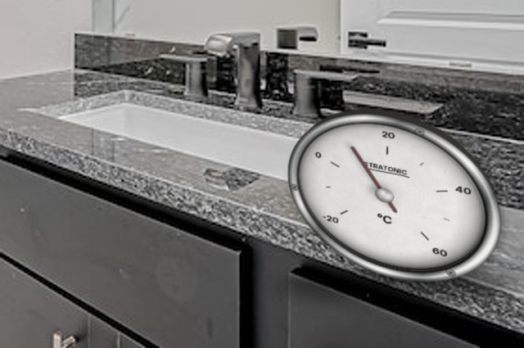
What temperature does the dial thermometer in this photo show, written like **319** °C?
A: **10** °C
